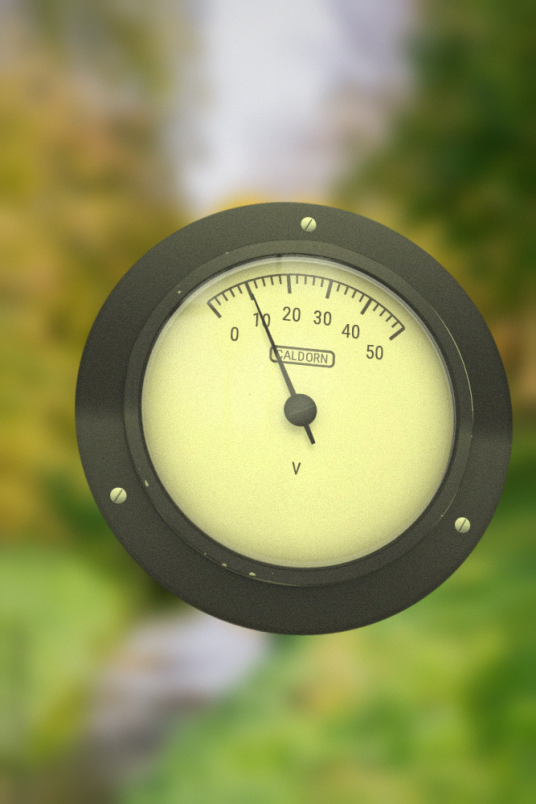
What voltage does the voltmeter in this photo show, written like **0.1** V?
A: **10** V
